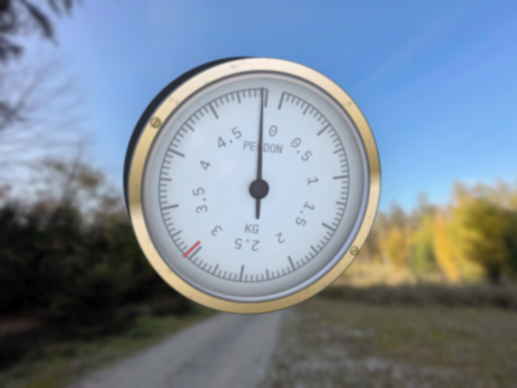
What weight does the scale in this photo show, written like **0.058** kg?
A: **4.95** kg
